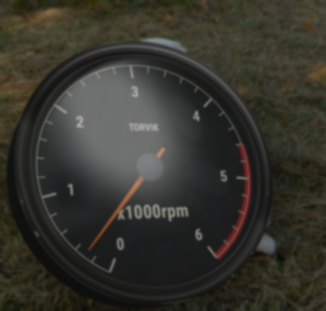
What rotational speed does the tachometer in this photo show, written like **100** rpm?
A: **300** rpm
